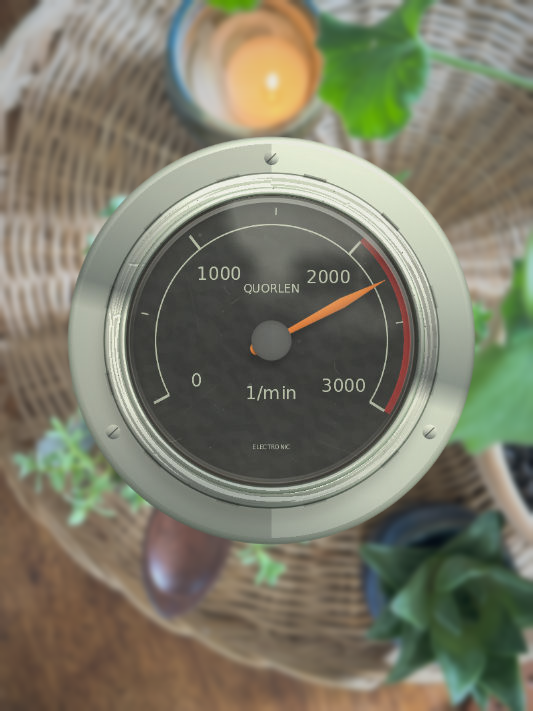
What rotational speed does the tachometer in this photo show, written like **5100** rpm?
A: **2250** rpm
